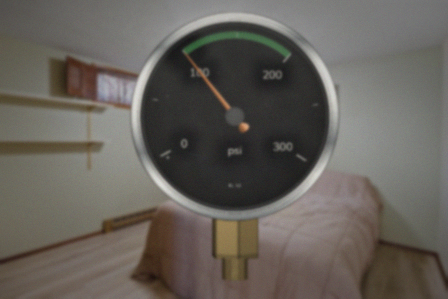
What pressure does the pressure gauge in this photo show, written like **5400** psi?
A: **100** psi
